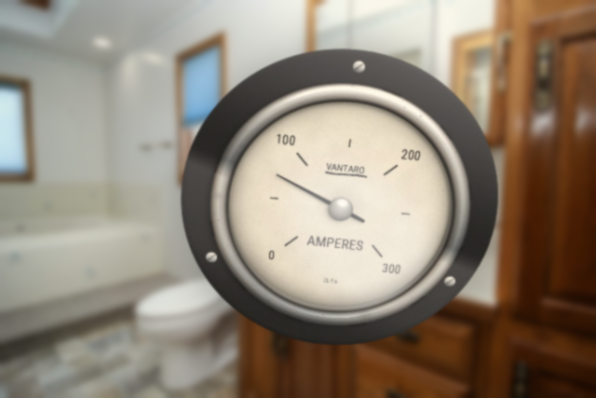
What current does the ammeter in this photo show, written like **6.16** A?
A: **75** A
